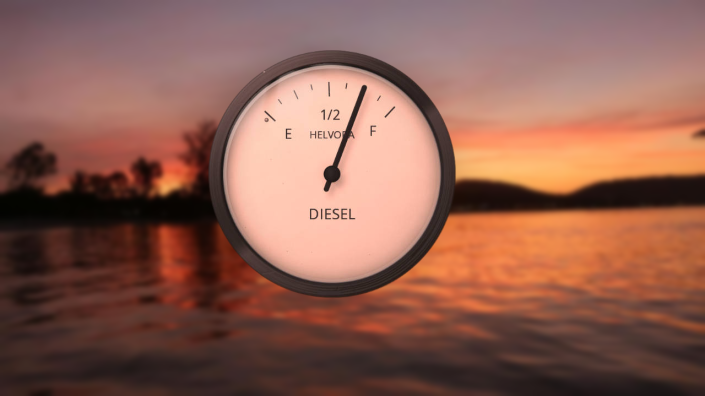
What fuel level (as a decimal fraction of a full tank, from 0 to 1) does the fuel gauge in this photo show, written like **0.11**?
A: **0.75**
